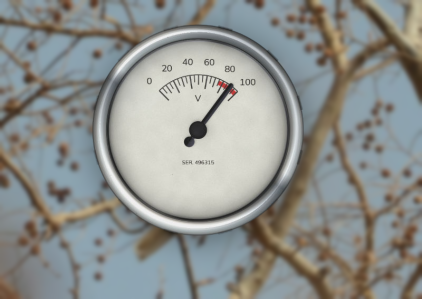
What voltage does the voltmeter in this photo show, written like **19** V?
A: **90** V
